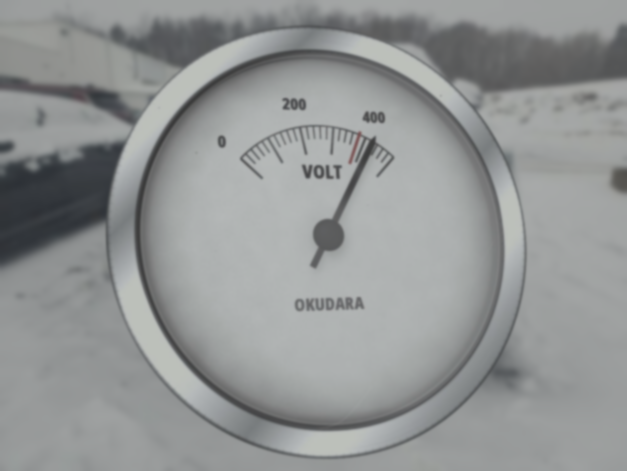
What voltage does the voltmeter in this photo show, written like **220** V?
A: **420** V
